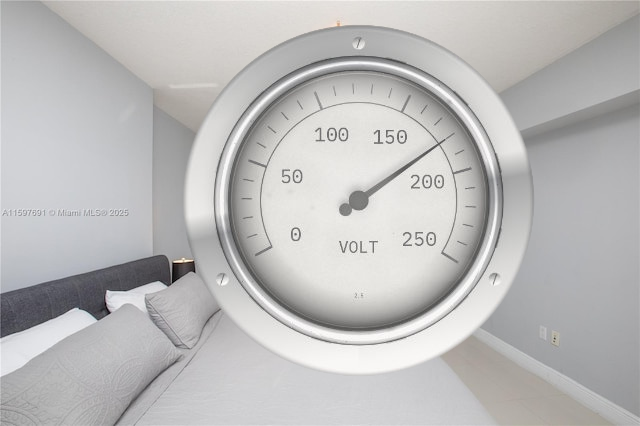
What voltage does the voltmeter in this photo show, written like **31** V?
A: **180** V
